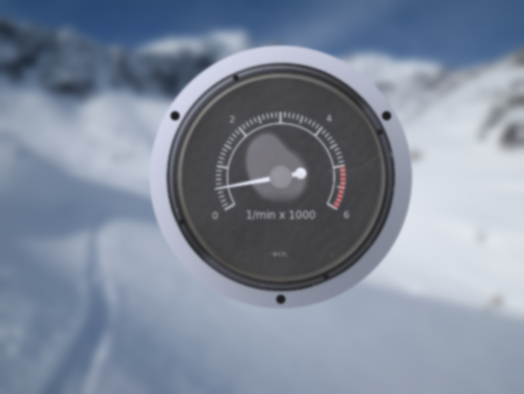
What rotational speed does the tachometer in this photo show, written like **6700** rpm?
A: **500** rpm
